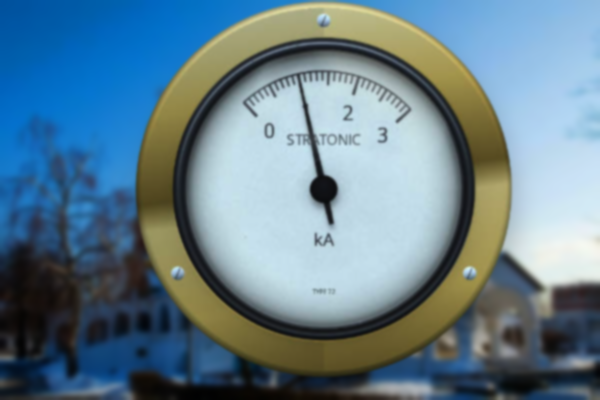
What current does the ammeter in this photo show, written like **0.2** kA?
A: **1** kA
